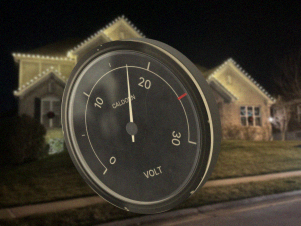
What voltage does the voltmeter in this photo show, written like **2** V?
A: **17.5** V
